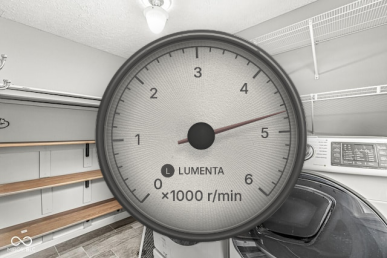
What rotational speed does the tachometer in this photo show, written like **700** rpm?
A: **4700** rpm
